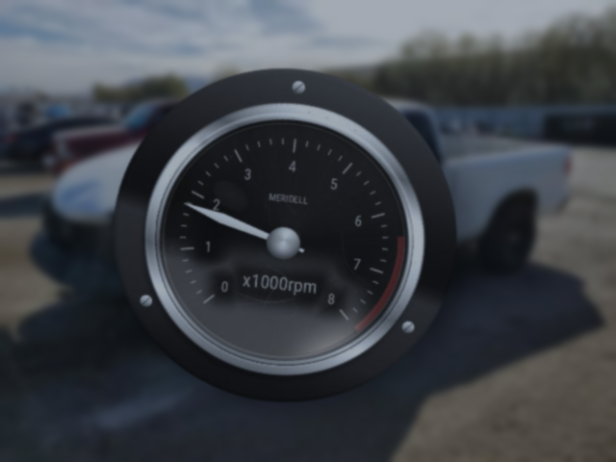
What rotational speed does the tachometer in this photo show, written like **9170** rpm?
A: **1800** rpm
